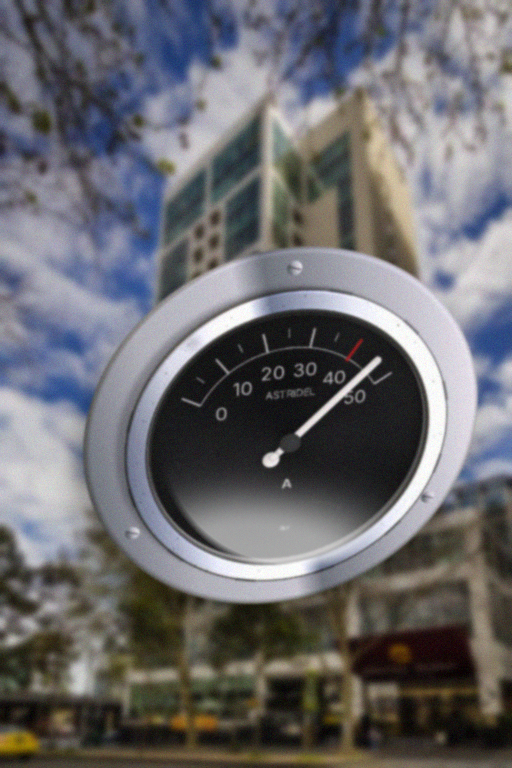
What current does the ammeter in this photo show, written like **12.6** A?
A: **45** A
